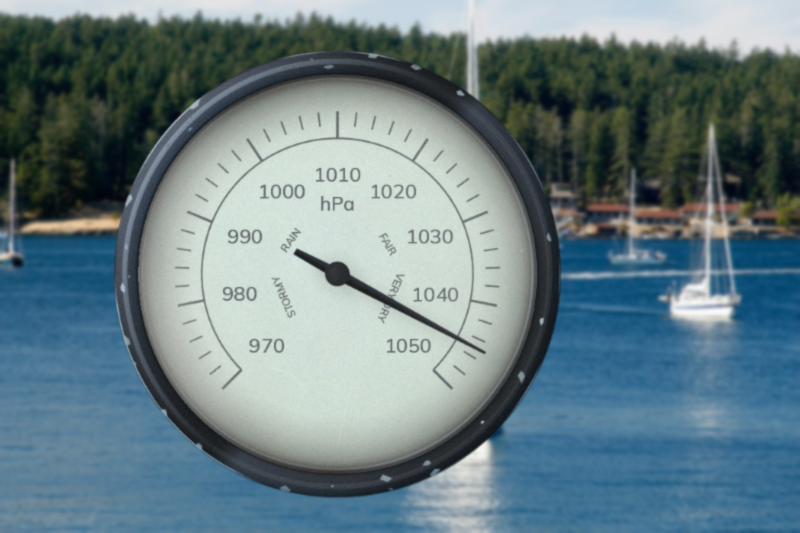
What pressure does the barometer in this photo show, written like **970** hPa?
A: **1045** hPa
